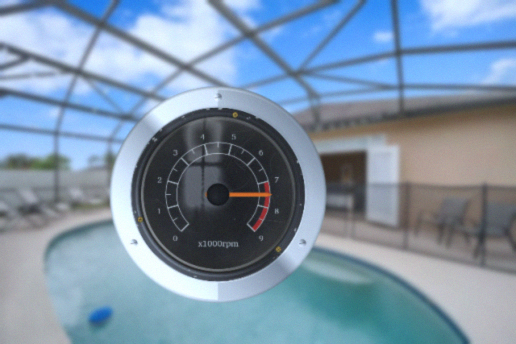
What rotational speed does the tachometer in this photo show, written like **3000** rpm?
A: **7500** rpm
